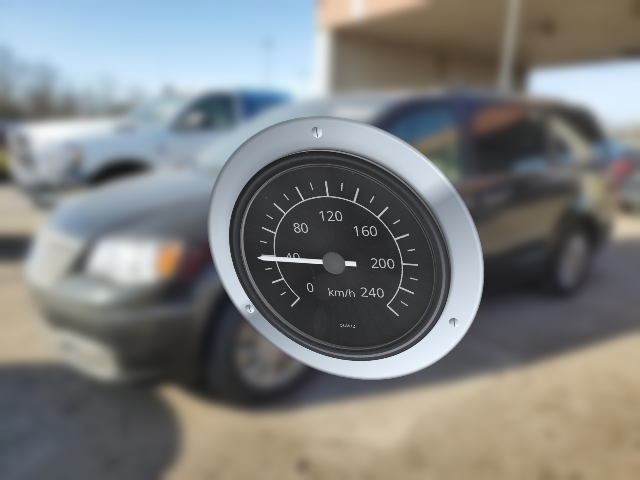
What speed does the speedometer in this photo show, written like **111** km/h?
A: **40** km/h
